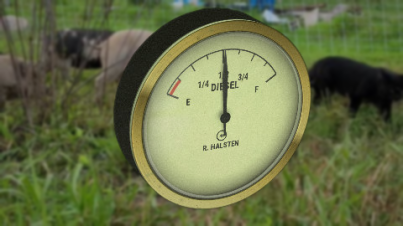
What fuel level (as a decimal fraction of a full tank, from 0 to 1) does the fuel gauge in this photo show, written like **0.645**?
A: **0.5**
